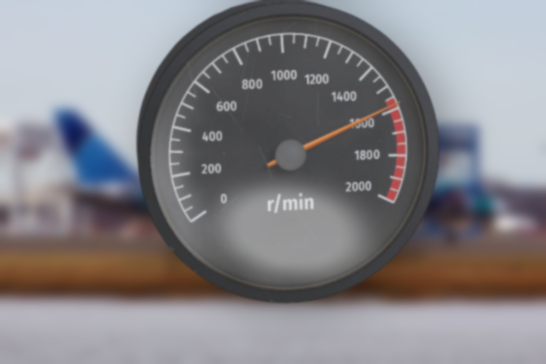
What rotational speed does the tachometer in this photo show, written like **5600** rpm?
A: **1575** rpm
